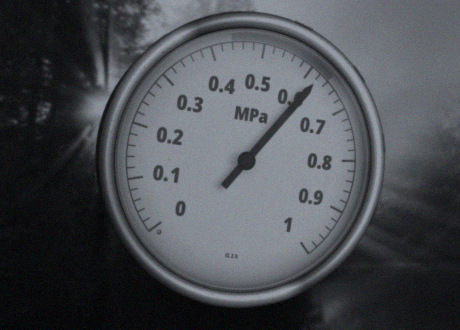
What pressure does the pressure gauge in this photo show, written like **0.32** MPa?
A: **0.62** MPa
